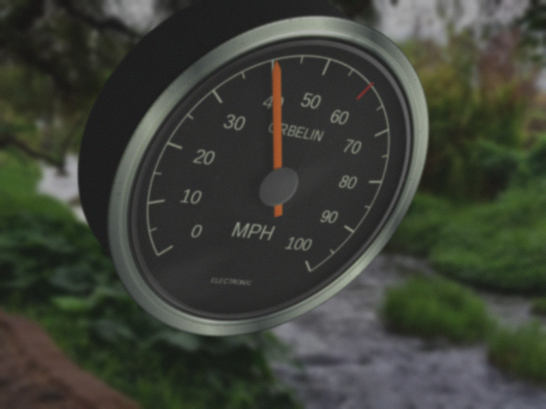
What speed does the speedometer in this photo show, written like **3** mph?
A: **40** mph
